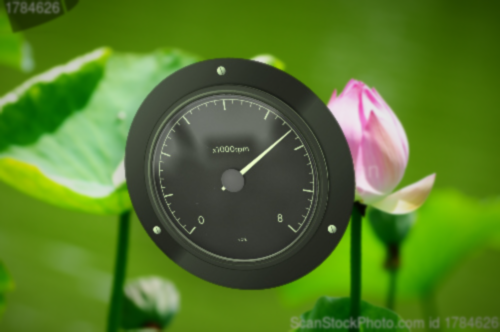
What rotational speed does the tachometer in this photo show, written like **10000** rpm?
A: **5600** rpm
